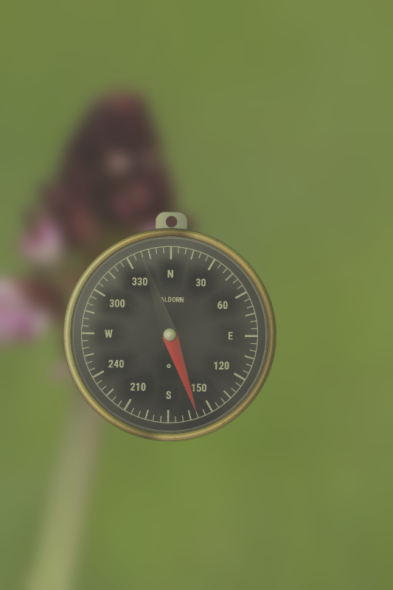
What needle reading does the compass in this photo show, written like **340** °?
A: **160** °
